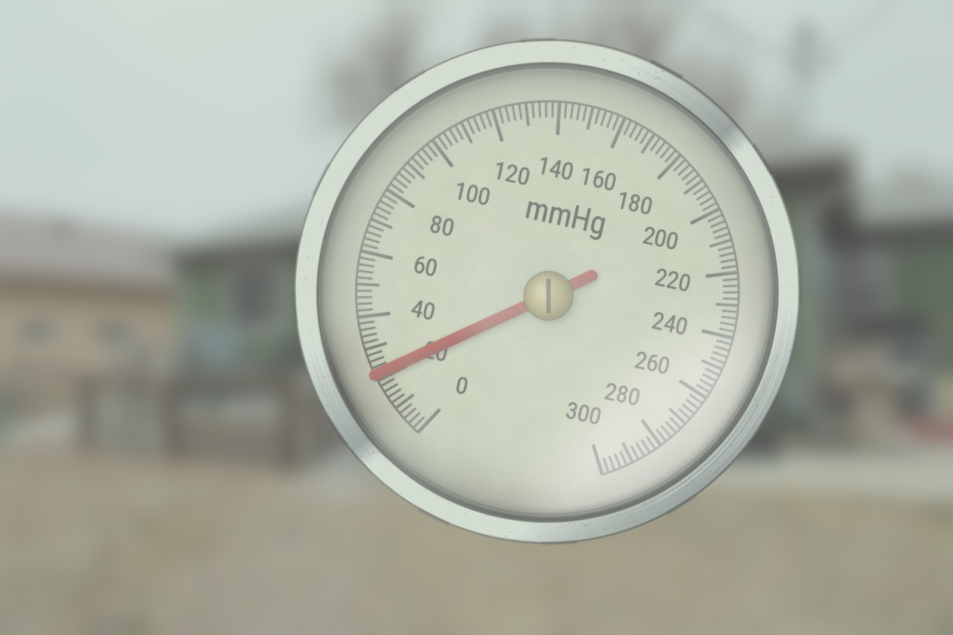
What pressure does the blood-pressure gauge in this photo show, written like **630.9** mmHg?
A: **22** mmHg
